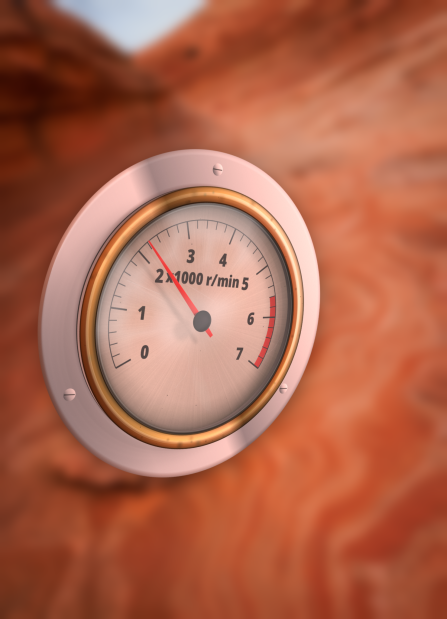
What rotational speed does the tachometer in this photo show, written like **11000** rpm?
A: **2200** rpm
